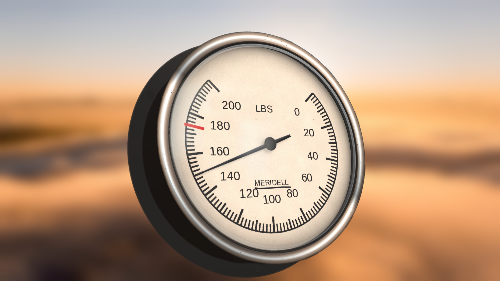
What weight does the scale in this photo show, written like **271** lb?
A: **150** lb
